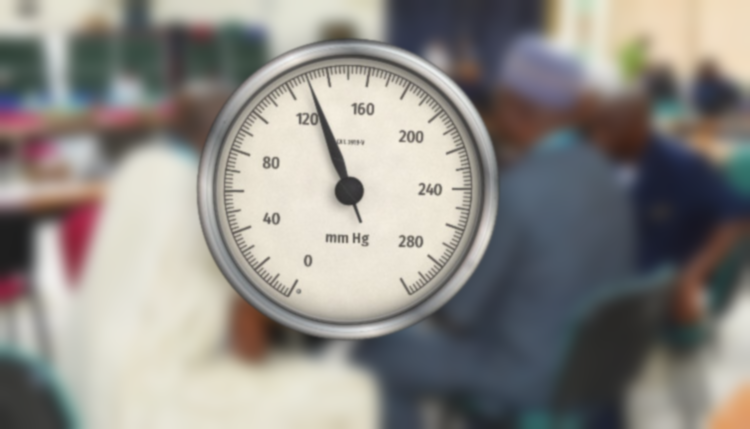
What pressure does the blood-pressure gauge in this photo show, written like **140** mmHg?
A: **130** mmHg
